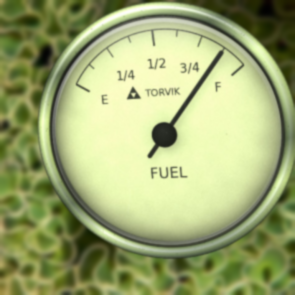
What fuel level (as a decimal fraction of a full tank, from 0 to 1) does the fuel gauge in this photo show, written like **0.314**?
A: **0.875**
